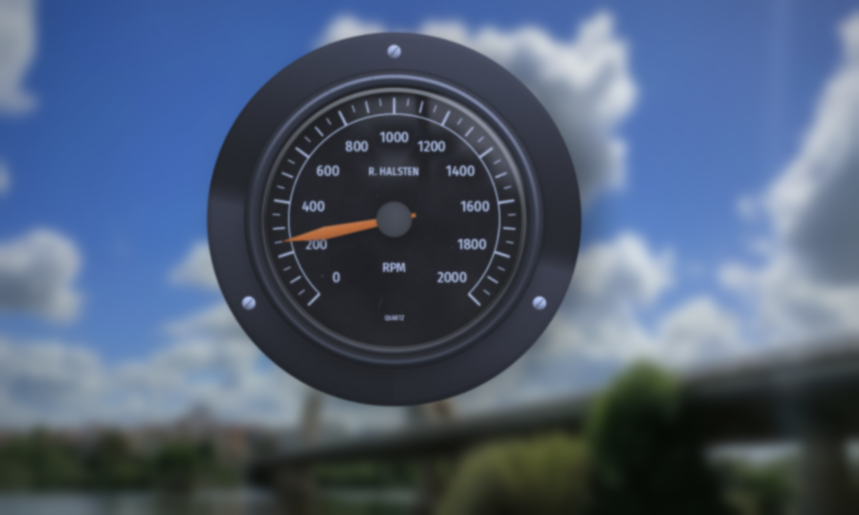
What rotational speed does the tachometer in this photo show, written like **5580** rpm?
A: **250** rpm
